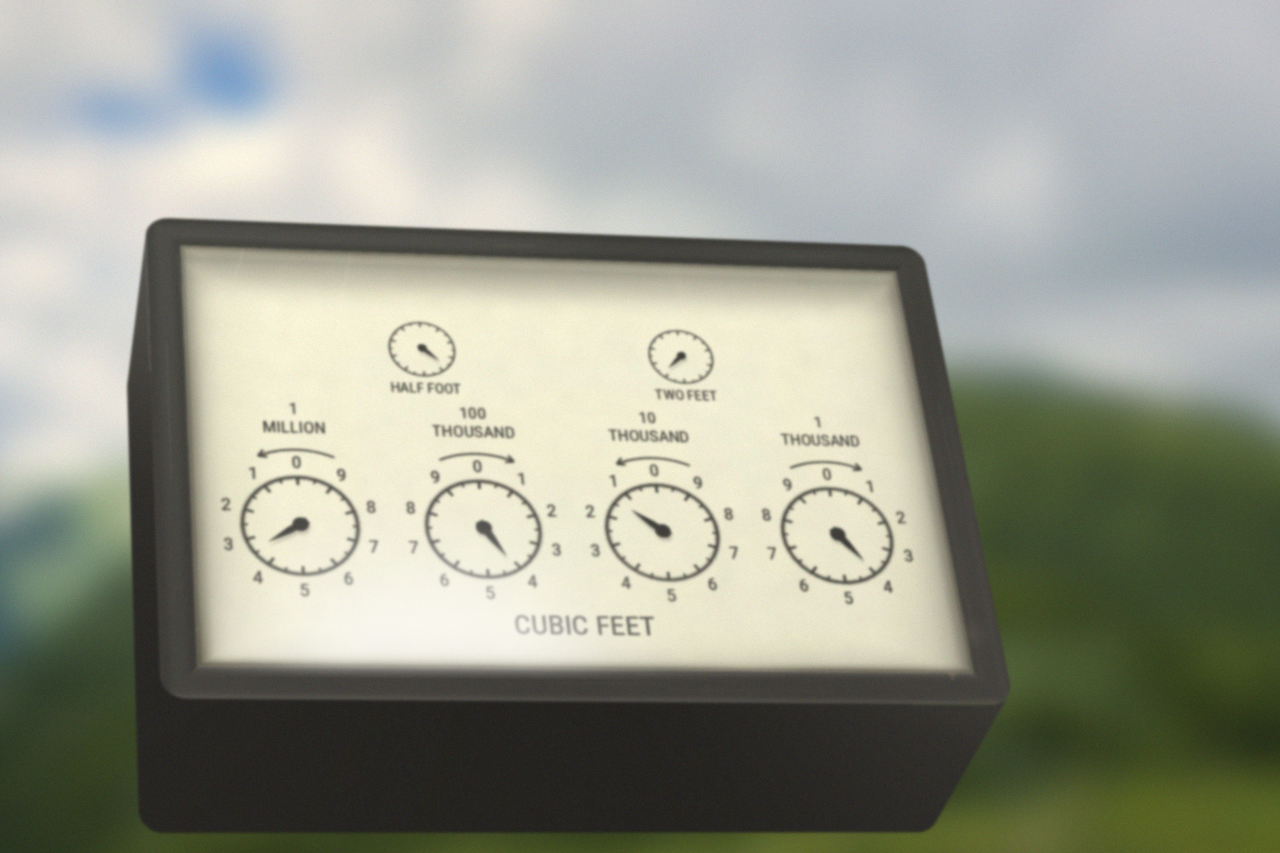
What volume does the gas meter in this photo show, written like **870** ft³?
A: **341400** ft³
